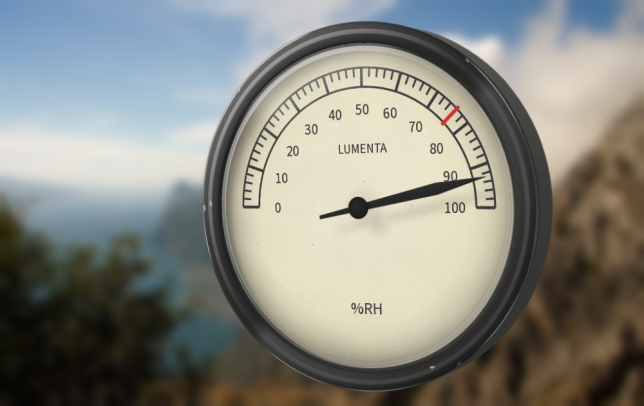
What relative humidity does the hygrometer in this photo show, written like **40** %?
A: **93** %
